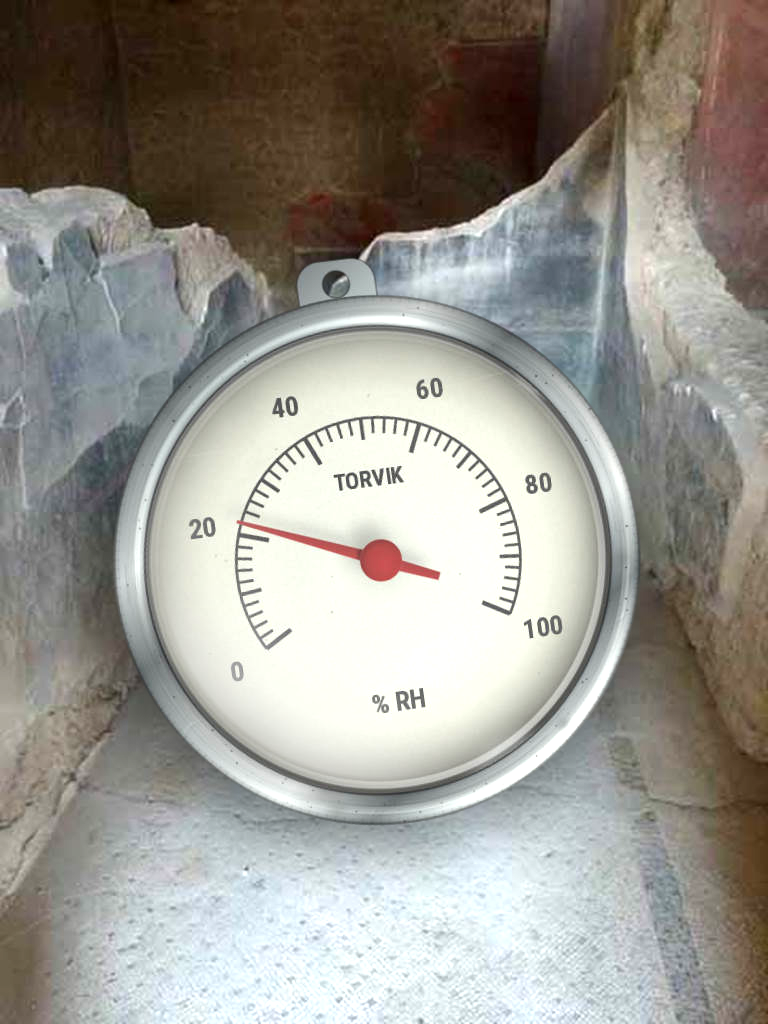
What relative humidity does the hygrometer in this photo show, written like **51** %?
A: **22** %
